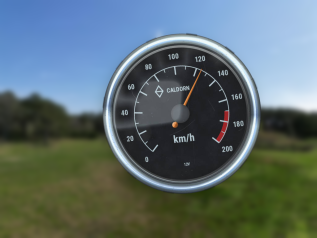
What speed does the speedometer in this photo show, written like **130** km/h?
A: **125** km/h
